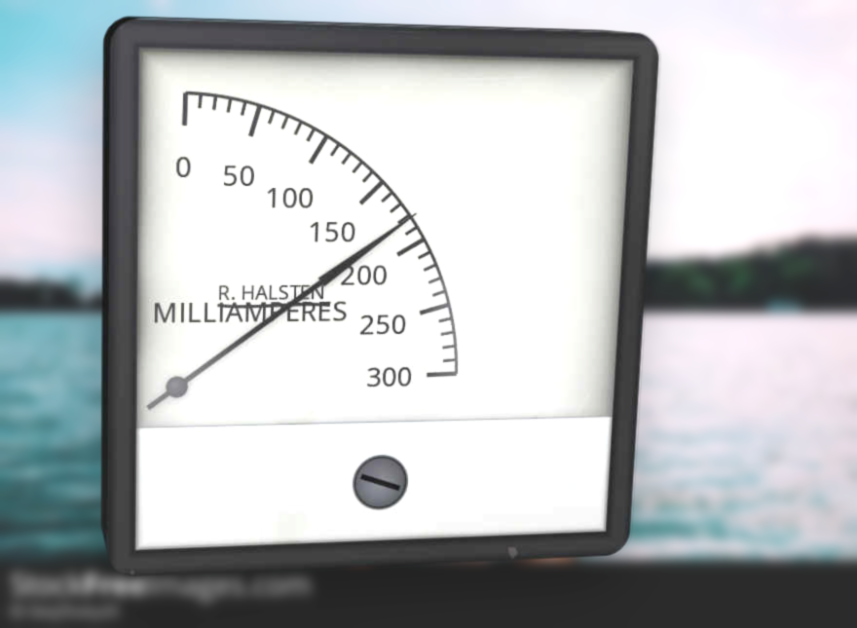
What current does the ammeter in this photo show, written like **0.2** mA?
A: **180** mA
